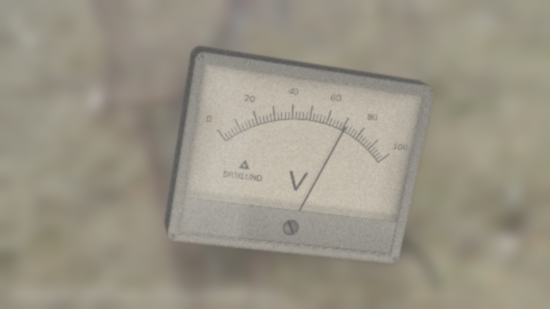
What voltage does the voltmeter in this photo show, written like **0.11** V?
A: **70** V
